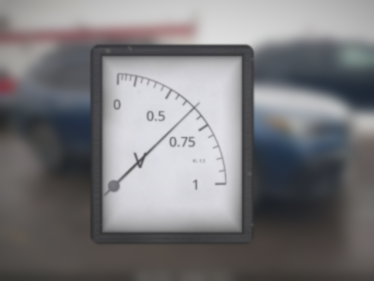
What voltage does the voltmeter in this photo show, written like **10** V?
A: **0.65** V
